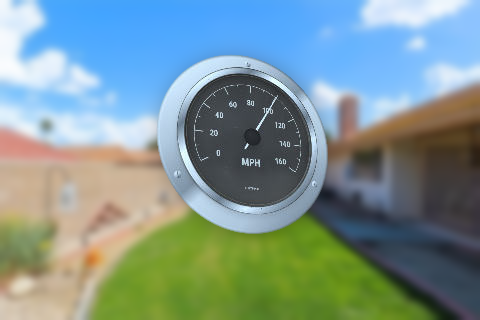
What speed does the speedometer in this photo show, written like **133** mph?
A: **100** mph
